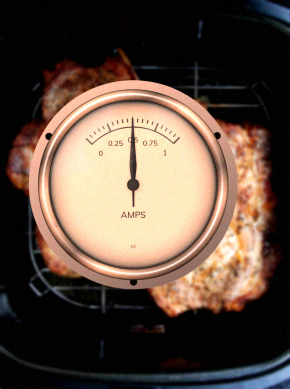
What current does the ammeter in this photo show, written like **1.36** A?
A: **0.5** A
